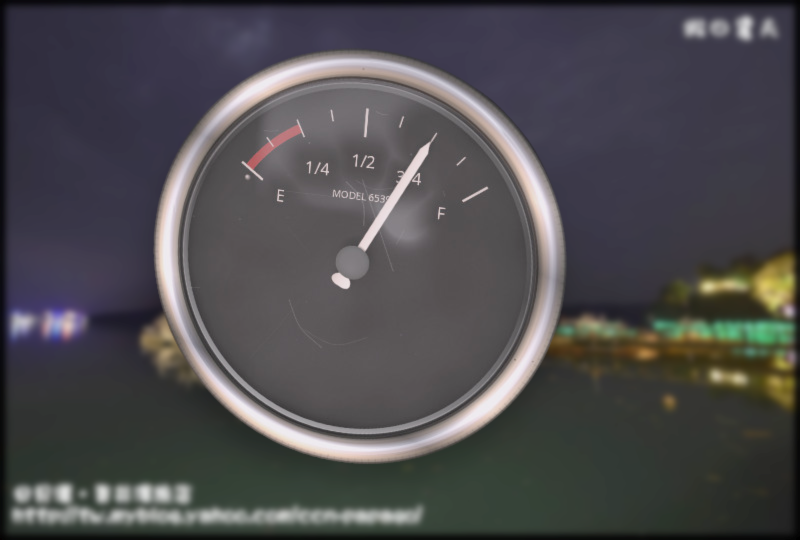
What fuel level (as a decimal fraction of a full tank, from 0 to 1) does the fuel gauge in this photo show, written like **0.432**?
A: **0.75**
